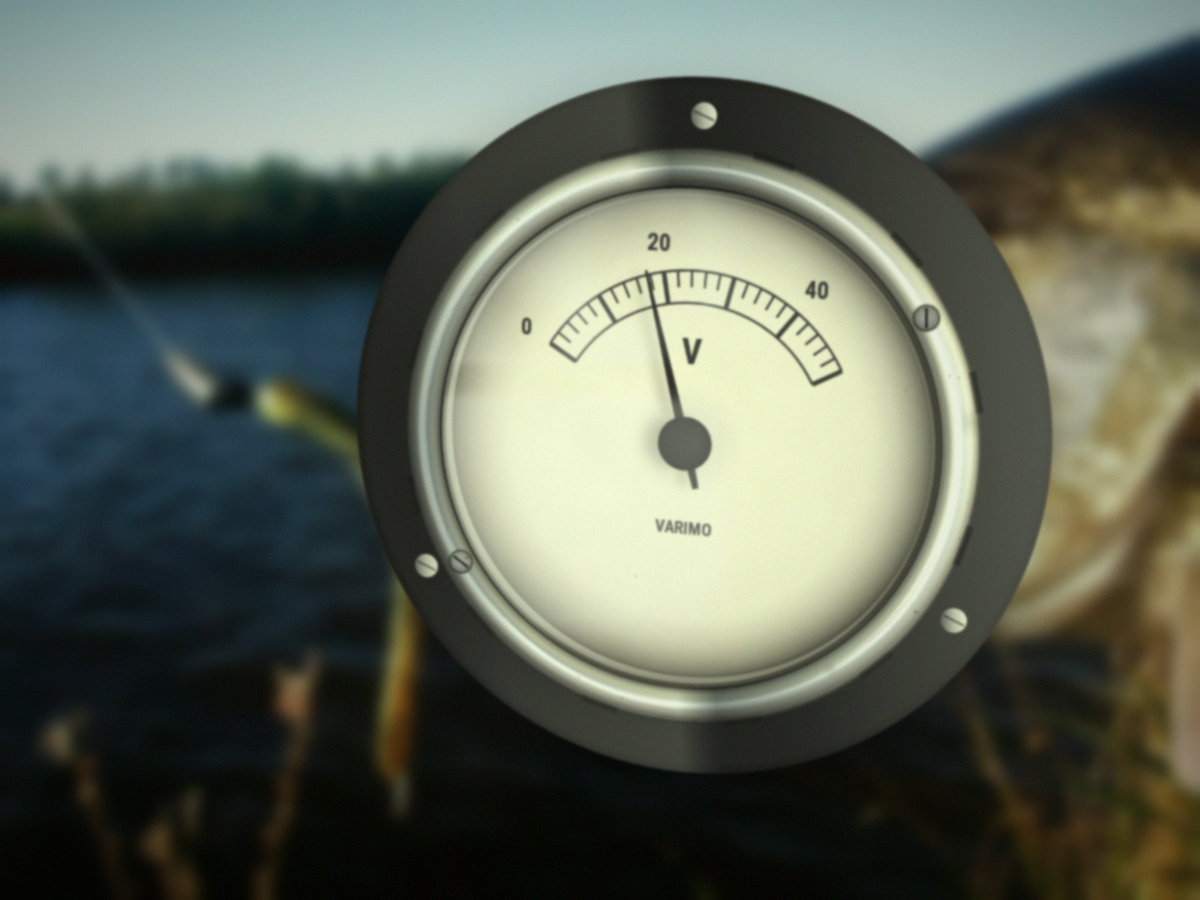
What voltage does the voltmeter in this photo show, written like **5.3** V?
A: **18** V
